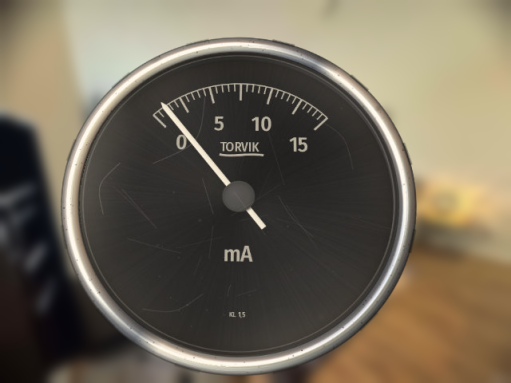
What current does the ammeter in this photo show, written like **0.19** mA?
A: **1** mA
